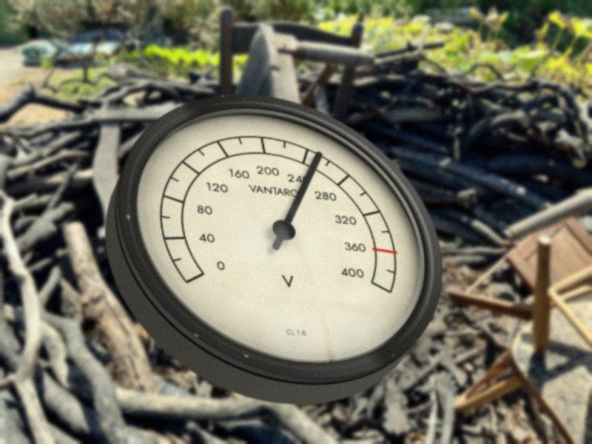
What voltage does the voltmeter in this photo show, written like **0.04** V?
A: **250** V
